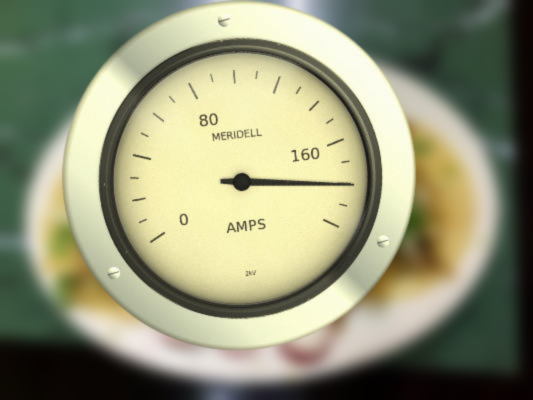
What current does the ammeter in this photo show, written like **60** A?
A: **180** A
